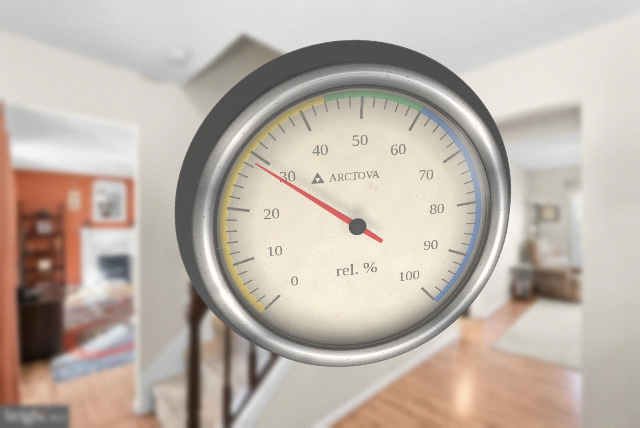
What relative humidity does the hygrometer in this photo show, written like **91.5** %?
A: **29** %
